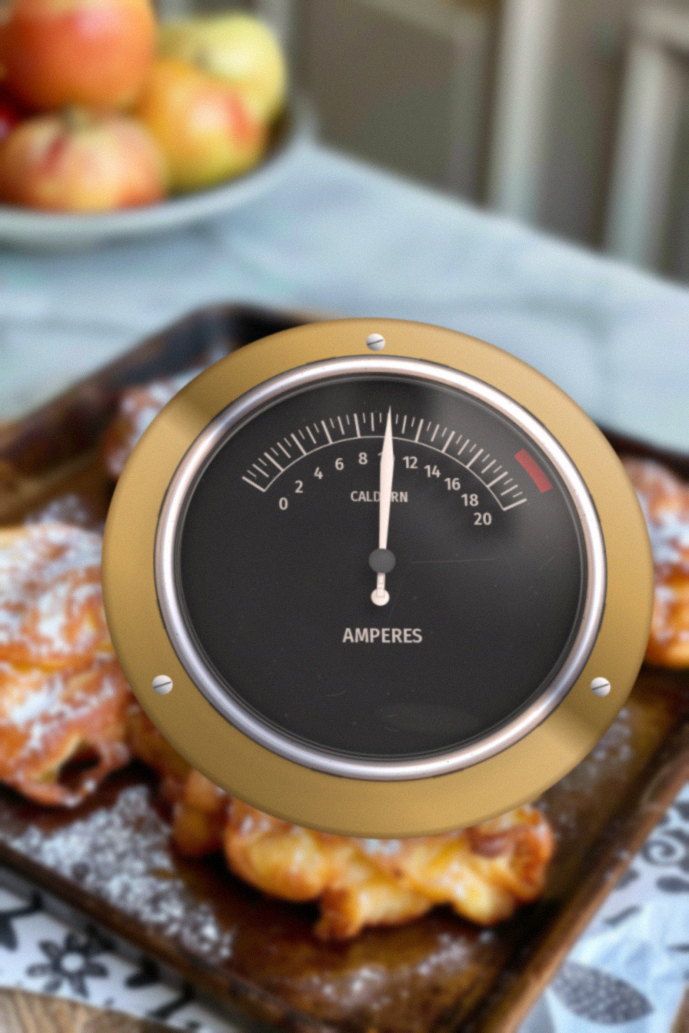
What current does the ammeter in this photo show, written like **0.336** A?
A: **10** A
